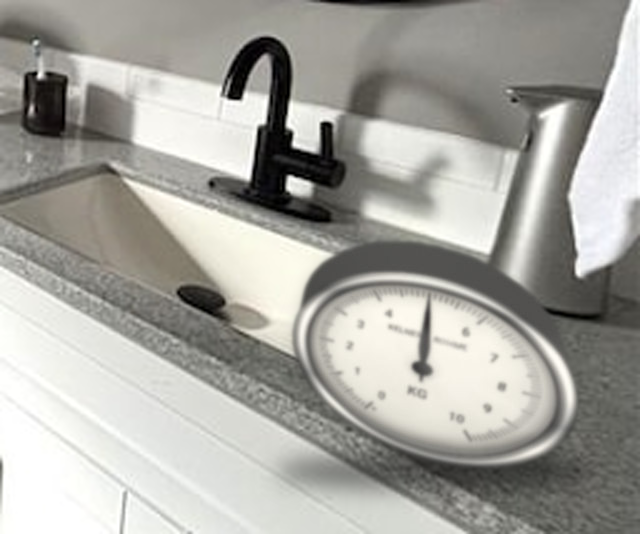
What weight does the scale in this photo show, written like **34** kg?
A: **5** kg
